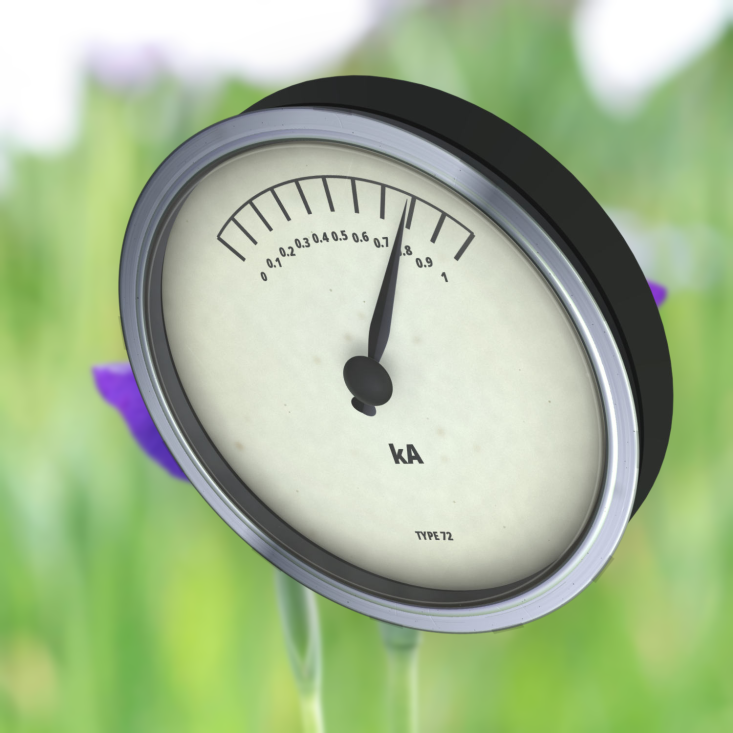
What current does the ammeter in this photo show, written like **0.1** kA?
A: **0.8** kA
